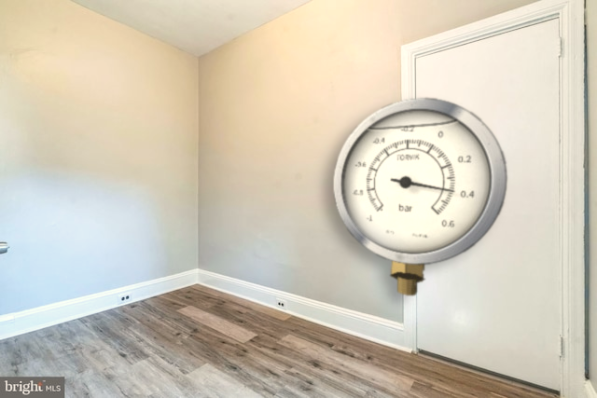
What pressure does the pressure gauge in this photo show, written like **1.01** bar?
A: **0.4** bar
